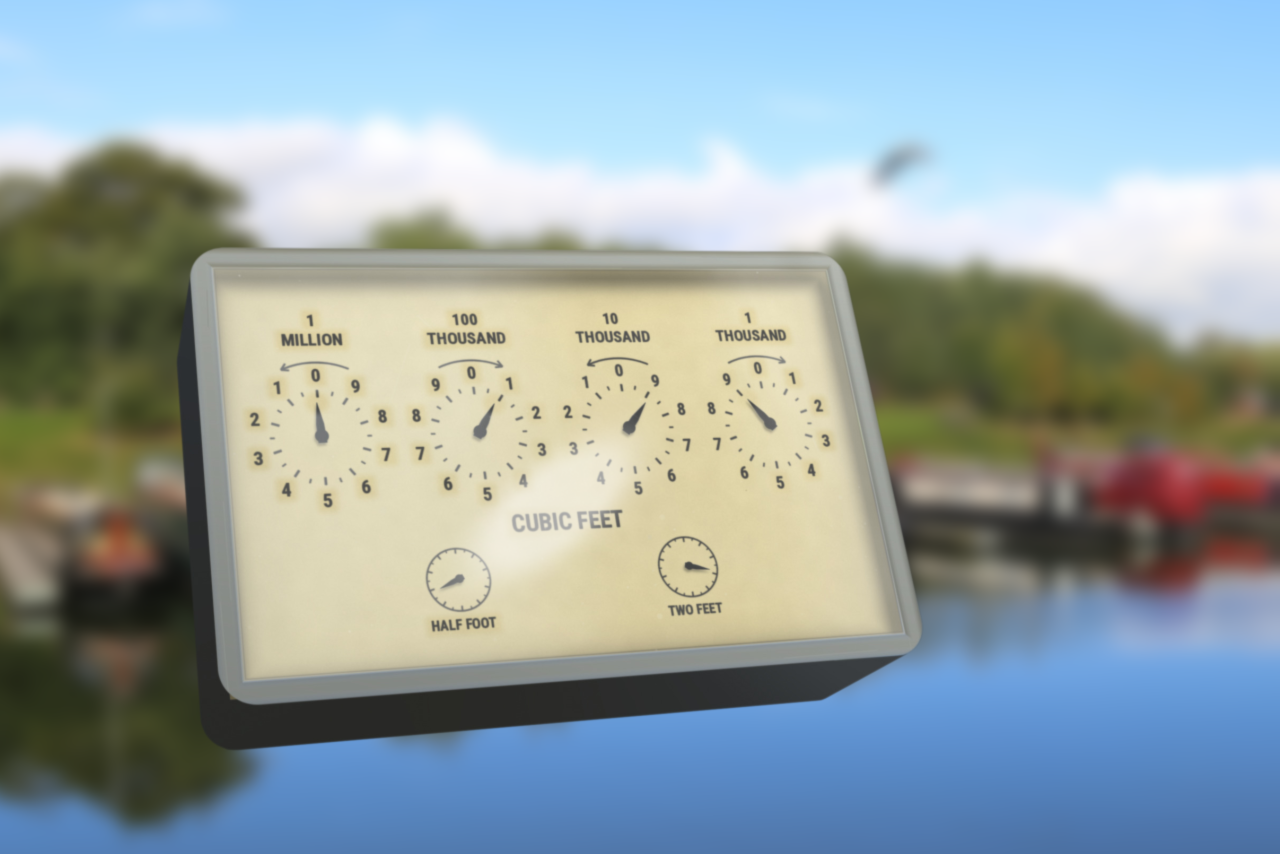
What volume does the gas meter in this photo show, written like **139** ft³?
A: **8900** ft³
